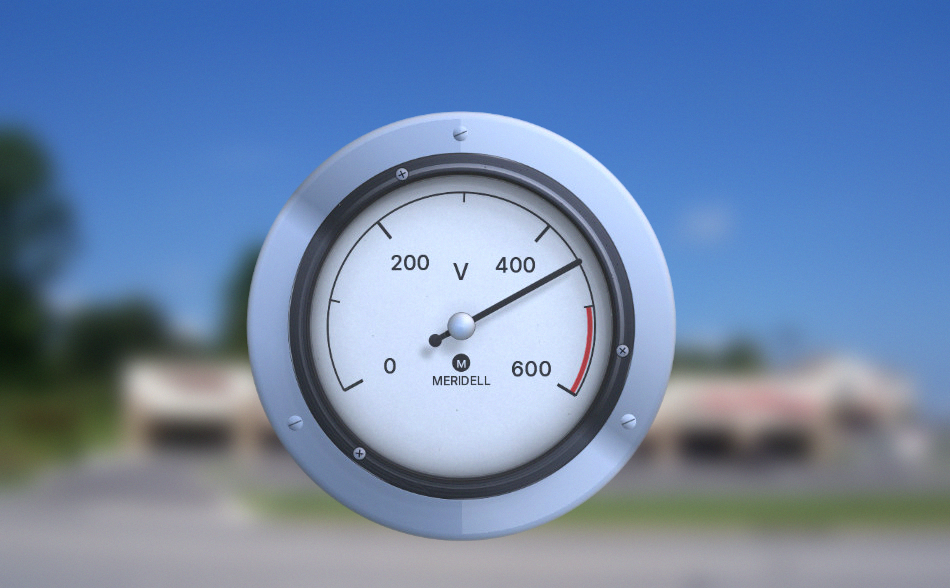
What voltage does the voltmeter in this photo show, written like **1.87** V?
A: **450** V
